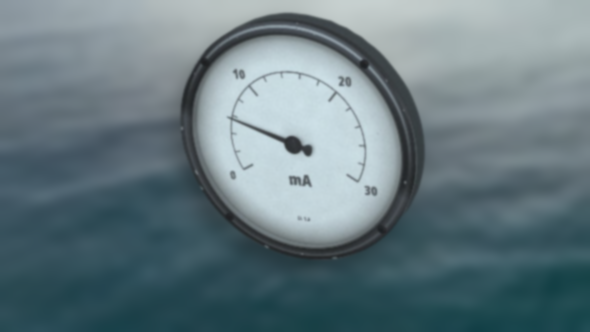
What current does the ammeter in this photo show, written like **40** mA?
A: **6** mA
